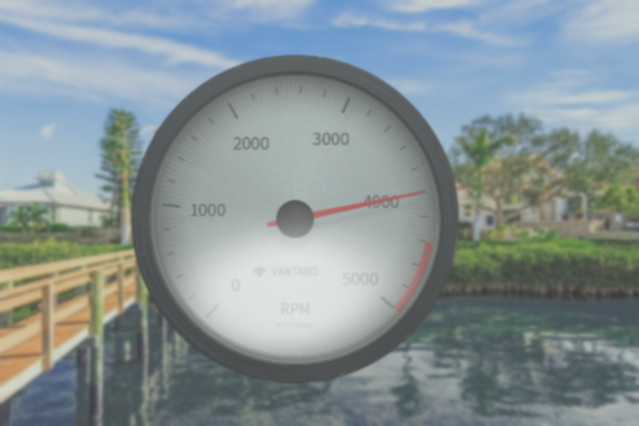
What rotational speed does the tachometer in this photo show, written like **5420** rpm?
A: **4000** rpm
